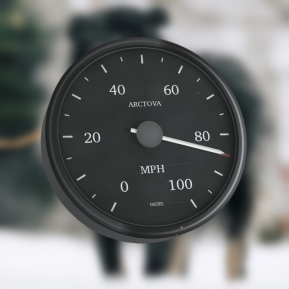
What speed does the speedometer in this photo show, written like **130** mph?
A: **85** mph
